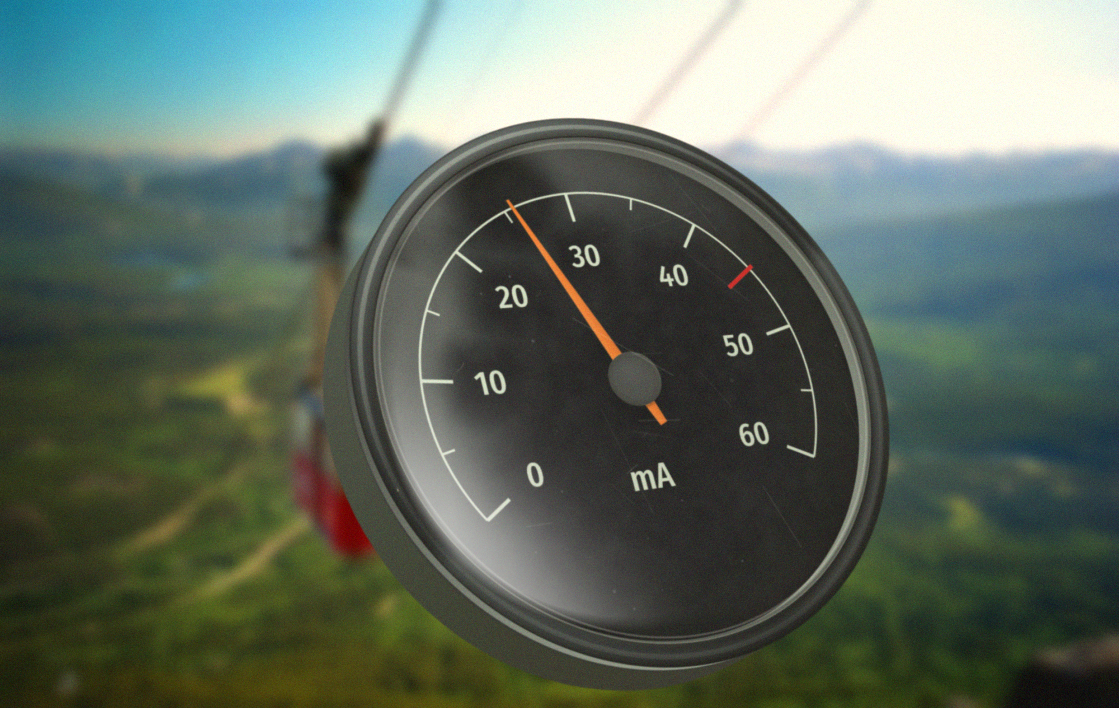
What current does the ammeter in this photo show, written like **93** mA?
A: **25** mA
